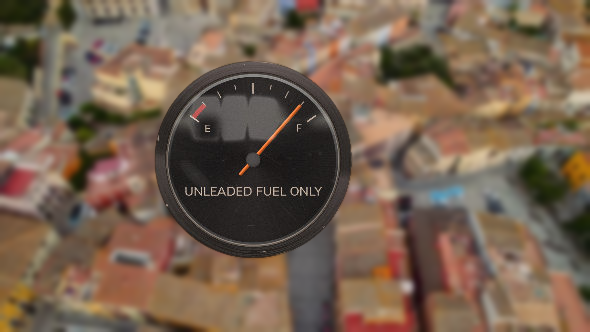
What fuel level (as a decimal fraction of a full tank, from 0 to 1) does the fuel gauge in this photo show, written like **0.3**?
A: **0.875**
